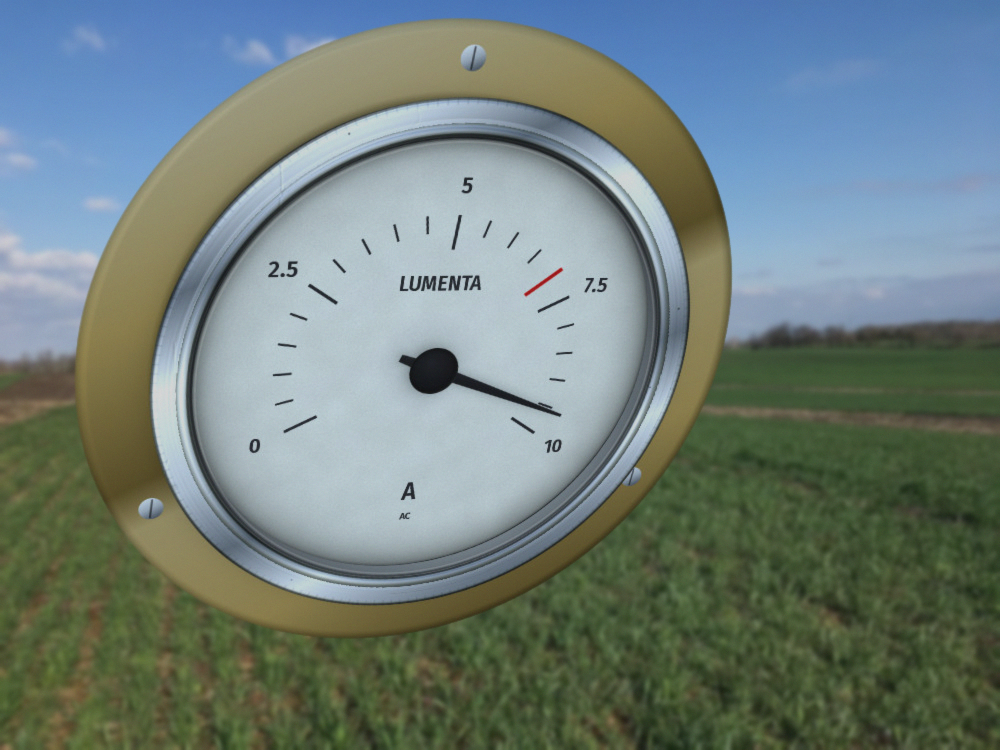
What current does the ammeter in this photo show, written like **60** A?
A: **9.5** A
